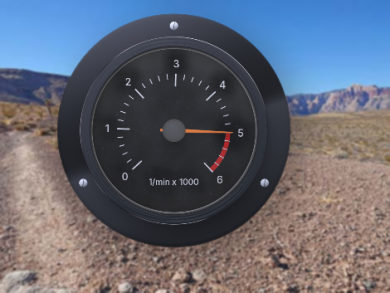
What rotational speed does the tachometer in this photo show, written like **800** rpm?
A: **5000** rpm
